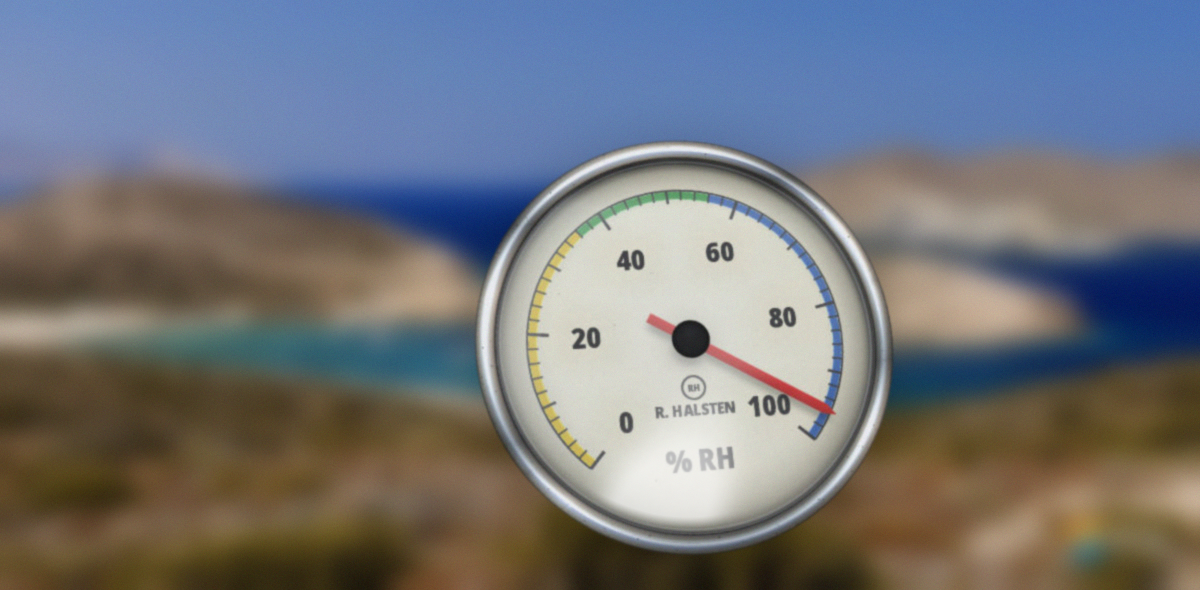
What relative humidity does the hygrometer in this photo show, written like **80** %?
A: **96** %
